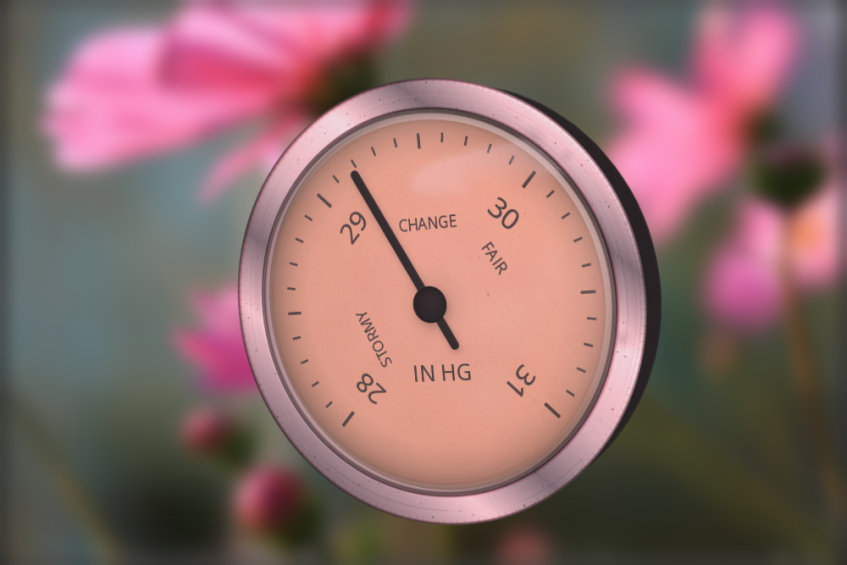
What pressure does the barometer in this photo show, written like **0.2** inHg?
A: **29.2** inHg
